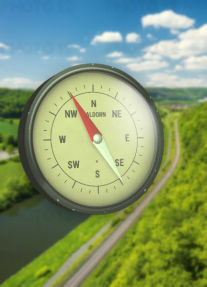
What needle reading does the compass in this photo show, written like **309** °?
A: **330** °
